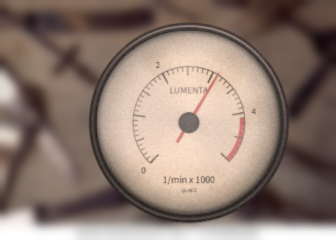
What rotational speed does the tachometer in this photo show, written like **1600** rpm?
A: **3100** rpm
